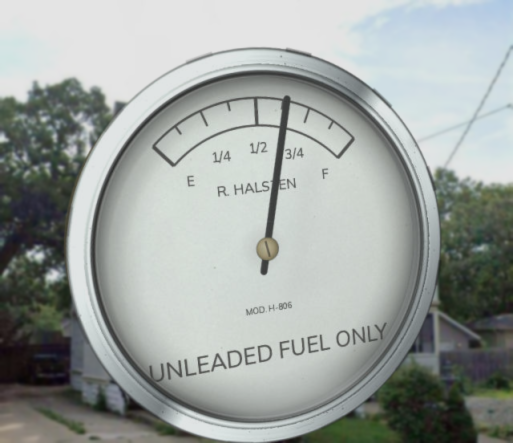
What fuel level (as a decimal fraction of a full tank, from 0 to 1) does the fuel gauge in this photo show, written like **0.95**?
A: **0.625**
